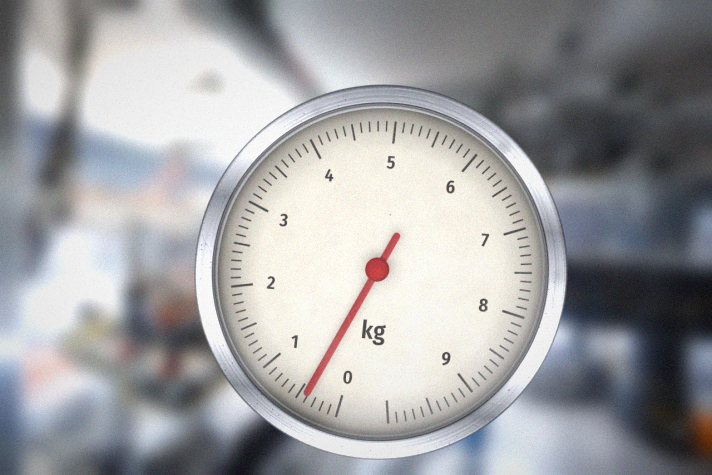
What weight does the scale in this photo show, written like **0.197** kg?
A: **0.4** kg
